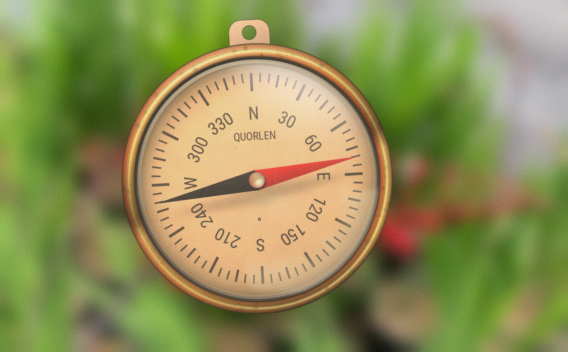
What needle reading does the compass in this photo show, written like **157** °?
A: **80** °
